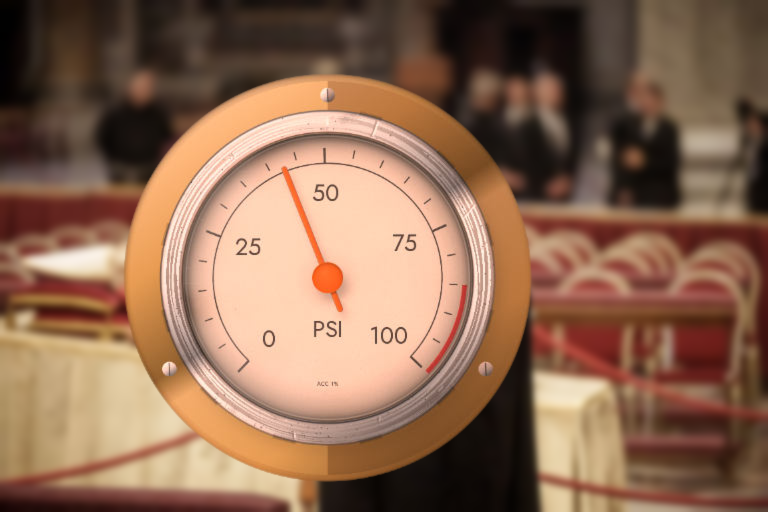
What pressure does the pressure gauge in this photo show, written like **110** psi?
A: **42.5** psi
